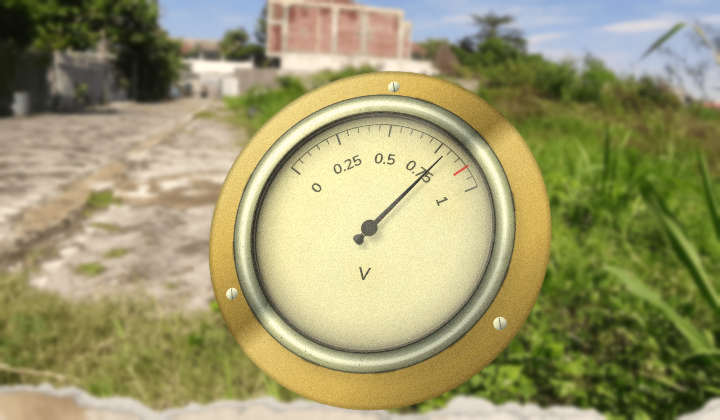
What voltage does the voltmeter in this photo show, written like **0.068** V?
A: **0.8** V
